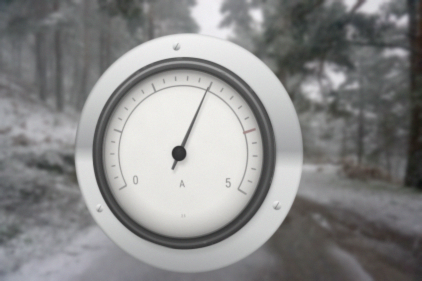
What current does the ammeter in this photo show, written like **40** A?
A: **3** A
